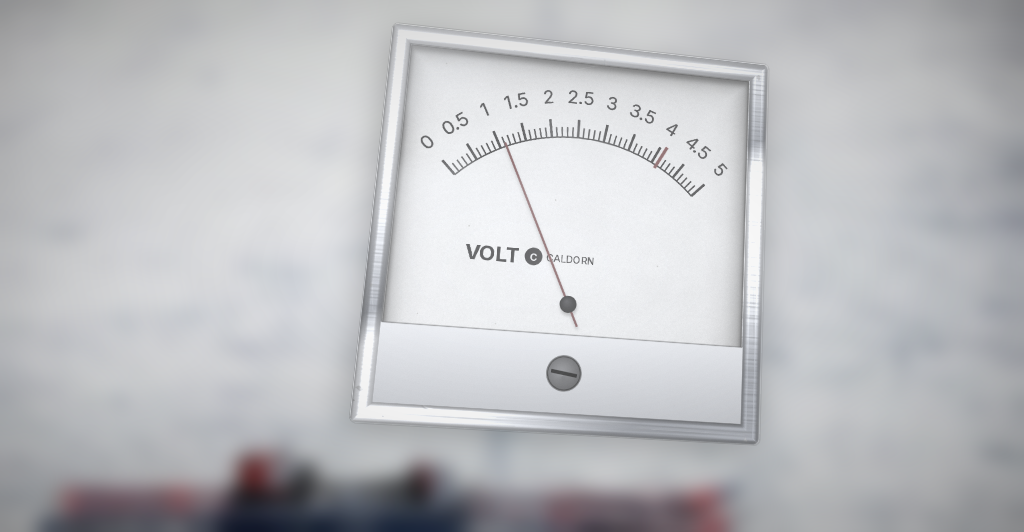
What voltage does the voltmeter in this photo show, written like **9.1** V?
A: **1.1** V
